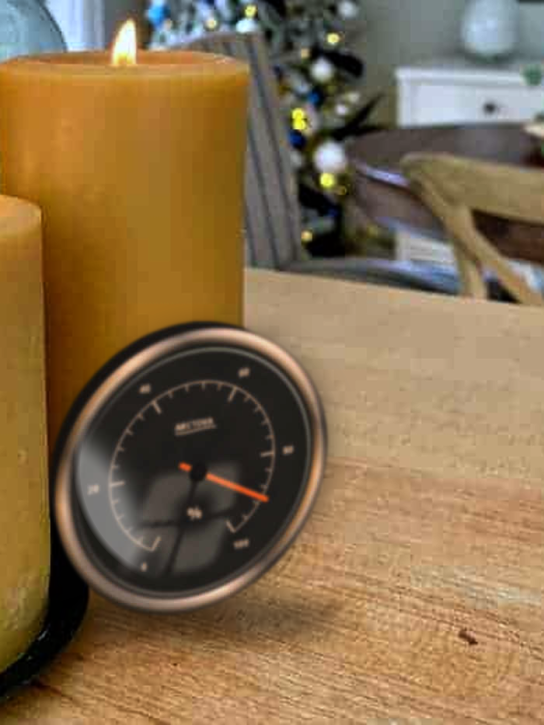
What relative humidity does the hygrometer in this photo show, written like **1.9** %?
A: **90** %
